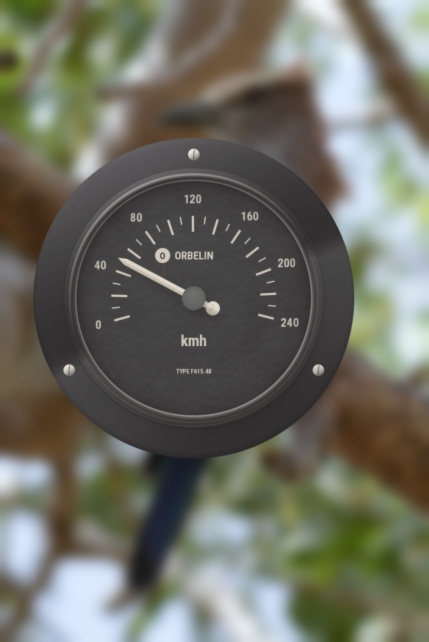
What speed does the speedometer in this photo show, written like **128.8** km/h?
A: **50** km/h
